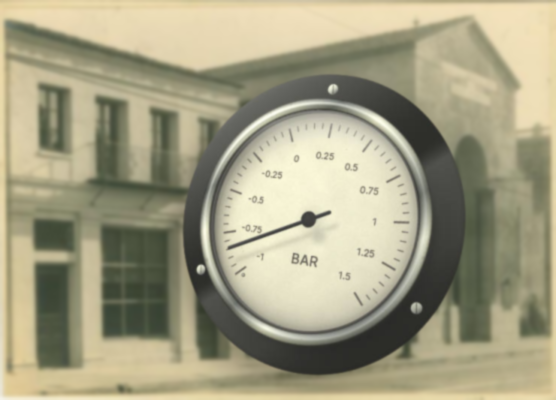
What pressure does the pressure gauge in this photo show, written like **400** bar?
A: **-0.85** bar
